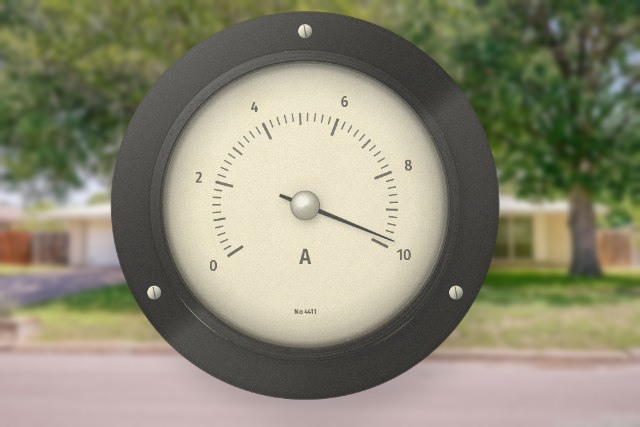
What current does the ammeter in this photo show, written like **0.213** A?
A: **9.8** A
